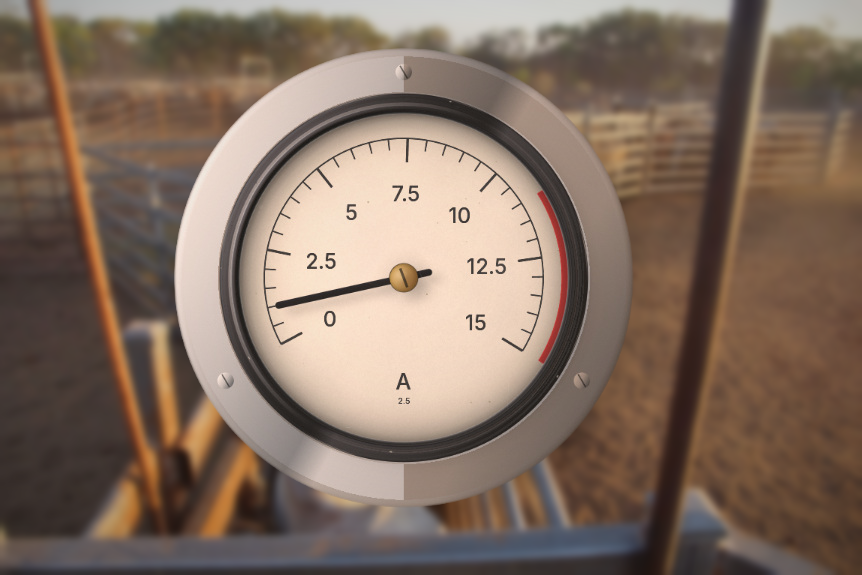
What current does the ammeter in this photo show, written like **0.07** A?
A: **1** A
